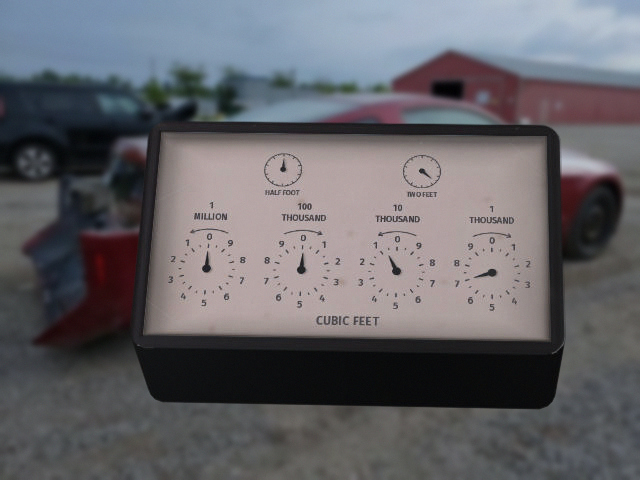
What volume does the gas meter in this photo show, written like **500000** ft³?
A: **700** ft³
